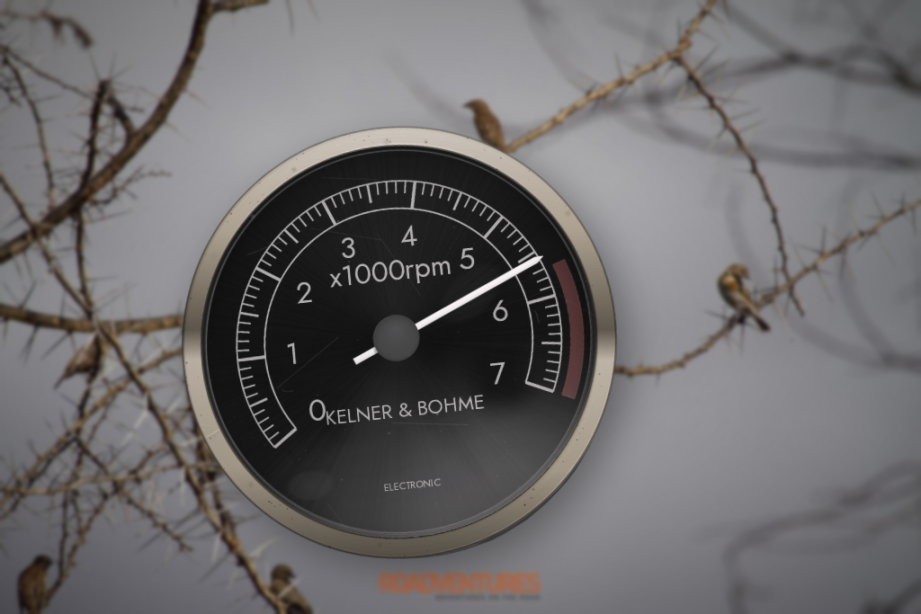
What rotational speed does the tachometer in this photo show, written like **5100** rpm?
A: **5600** rpm
